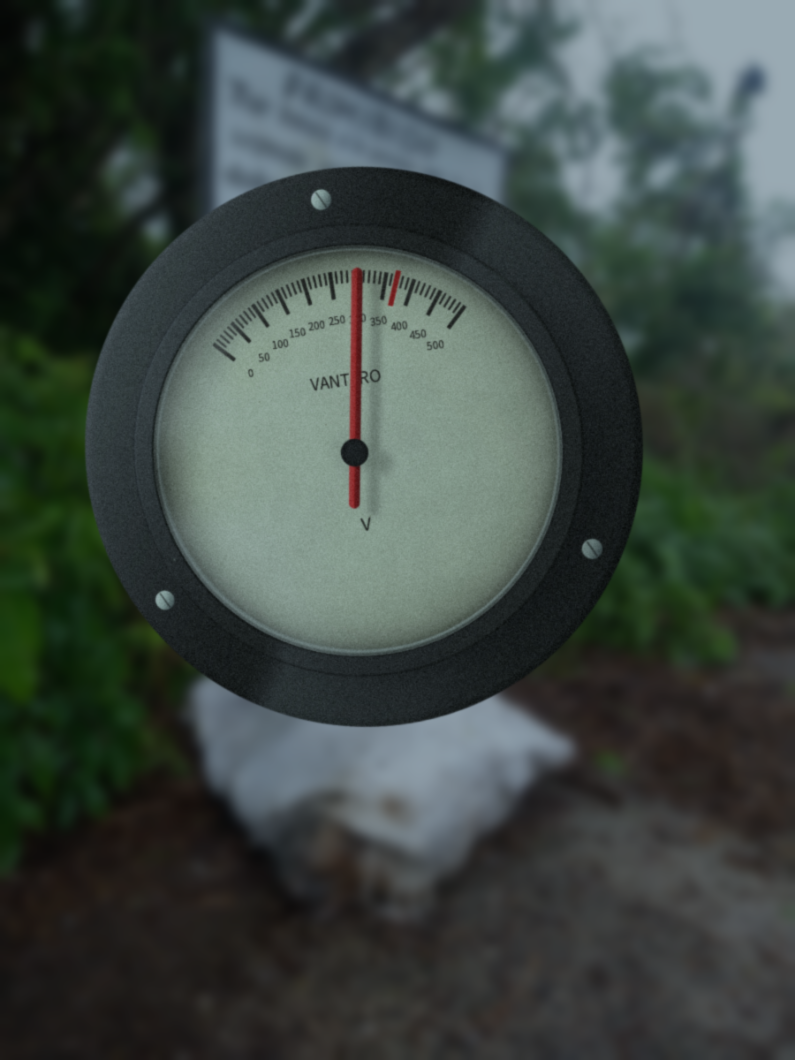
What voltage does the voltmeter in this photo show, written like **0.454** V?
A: **300** V
